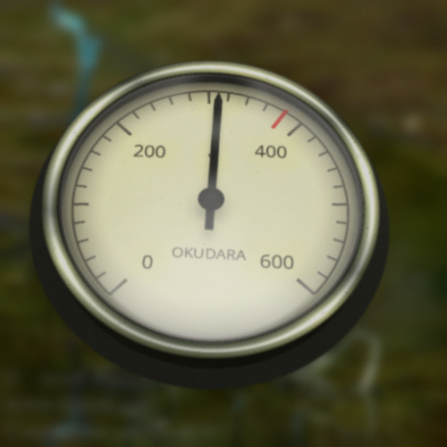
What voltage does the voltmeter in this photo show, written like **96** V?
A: **310** V
